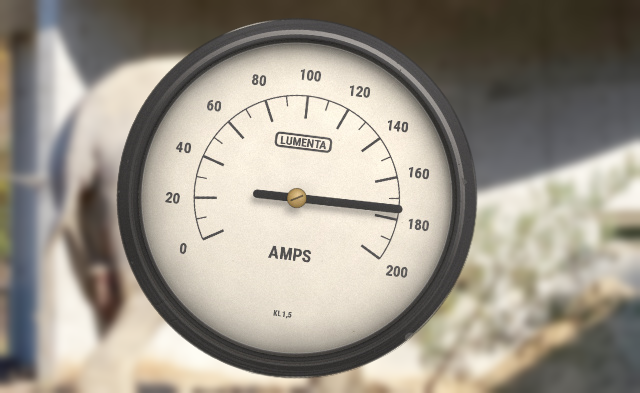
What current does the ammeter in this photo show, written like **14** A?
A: **175** A
